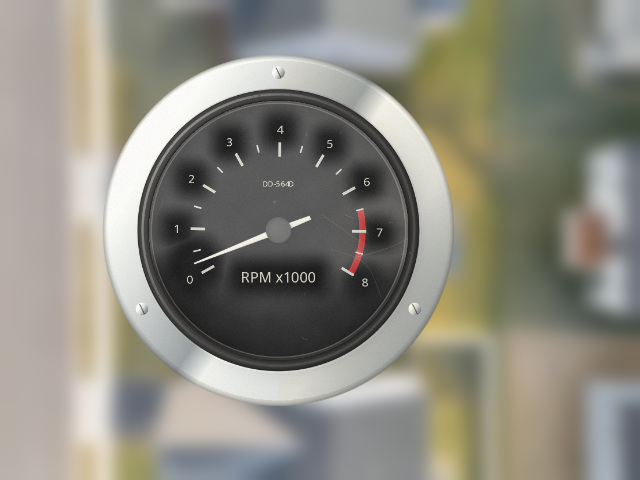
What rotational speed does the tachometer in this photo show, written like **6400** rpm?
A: **250** rpm
